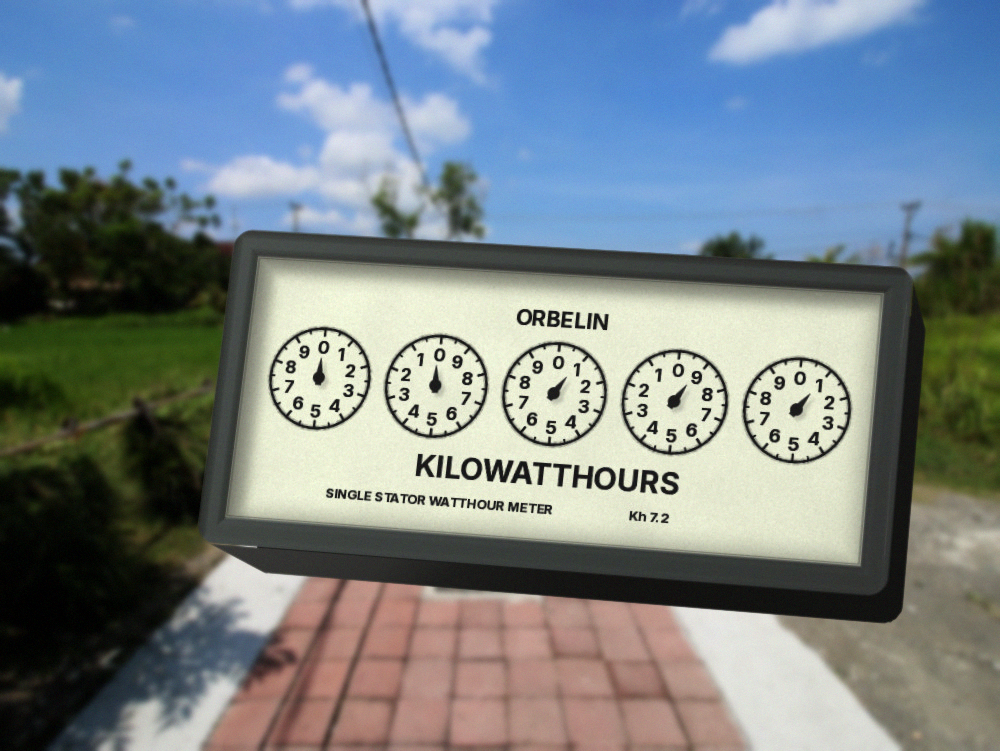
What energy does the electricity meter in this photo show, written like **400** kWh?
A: **91** kWh
